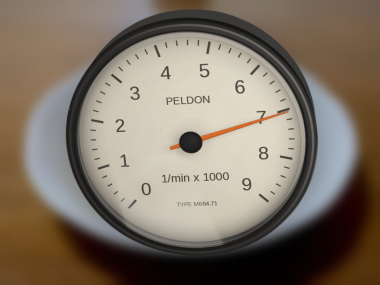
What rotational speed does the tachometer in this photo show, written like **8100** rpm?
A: **7000** rpm
